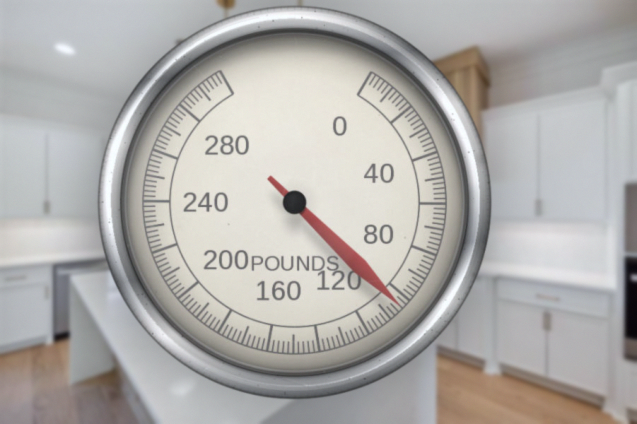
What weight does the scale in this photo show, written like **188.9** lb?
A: **104** lb
